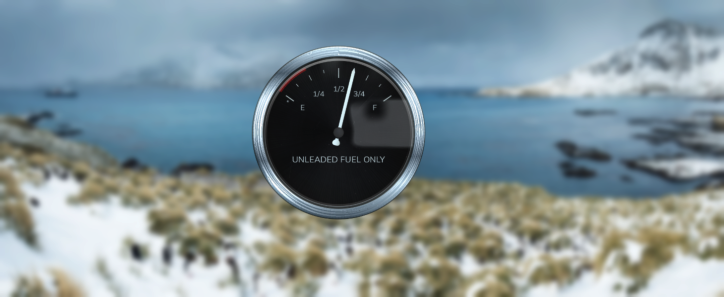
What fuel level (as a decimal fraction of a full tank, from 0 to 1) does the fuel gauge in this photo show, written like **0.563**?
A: **0.625**
